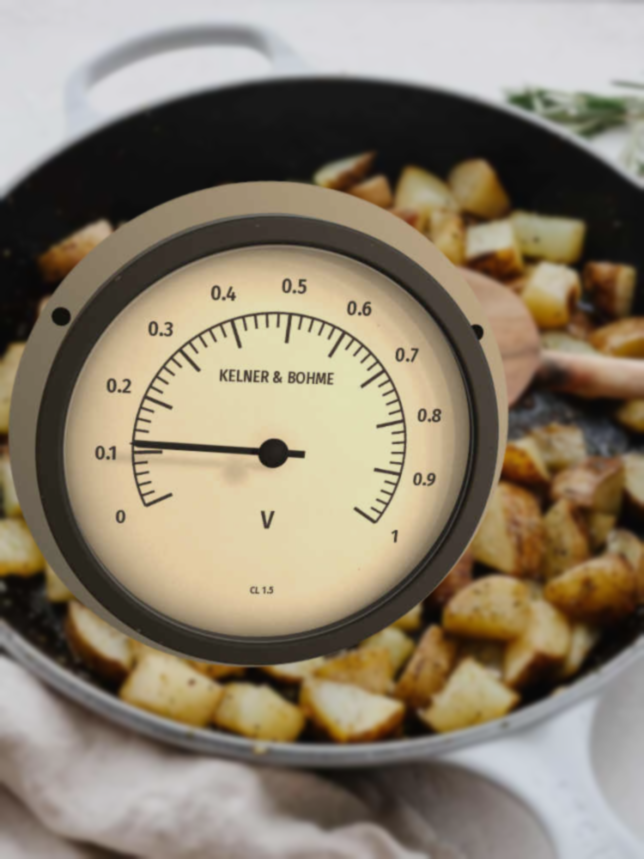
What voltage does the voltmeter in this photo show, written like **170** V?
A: **0.12** V
